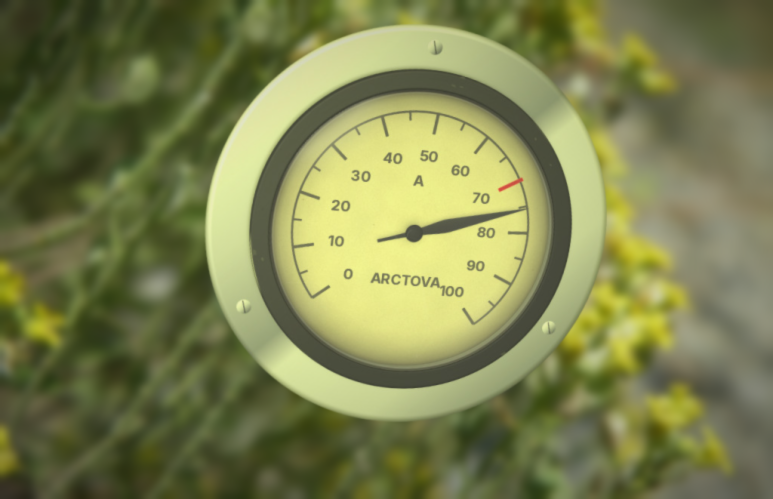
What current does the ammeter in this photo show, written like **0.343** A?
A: **75** A
